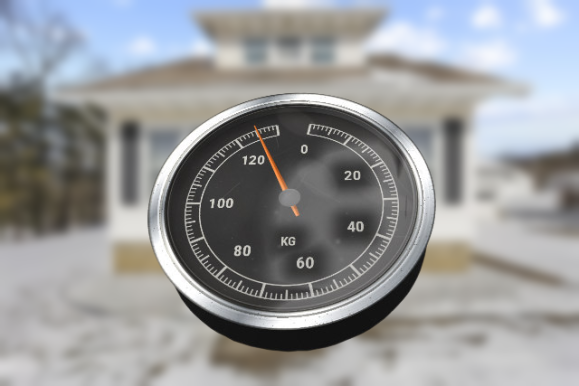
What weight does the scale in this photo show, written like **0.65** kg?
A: **125** kg
